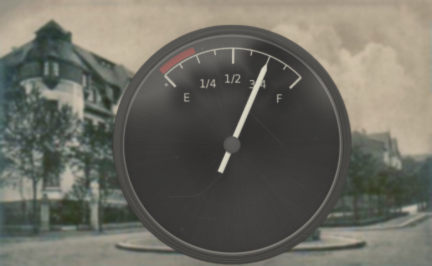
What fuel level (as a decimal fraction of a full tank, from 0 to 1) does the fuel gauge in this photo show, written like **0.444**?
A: **0.75**
